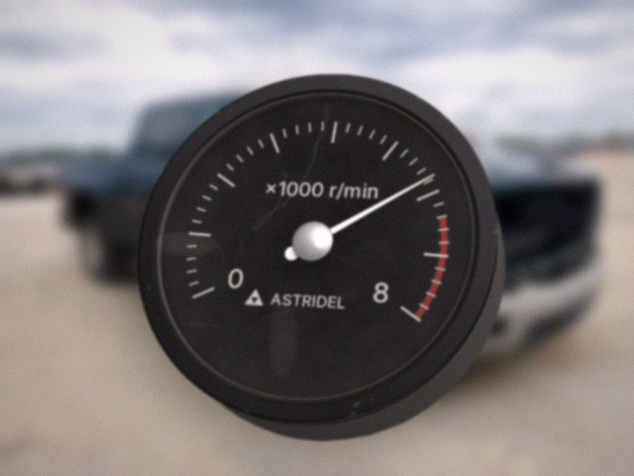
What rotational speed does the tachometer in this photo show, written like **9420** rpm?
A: **5800** rpm
